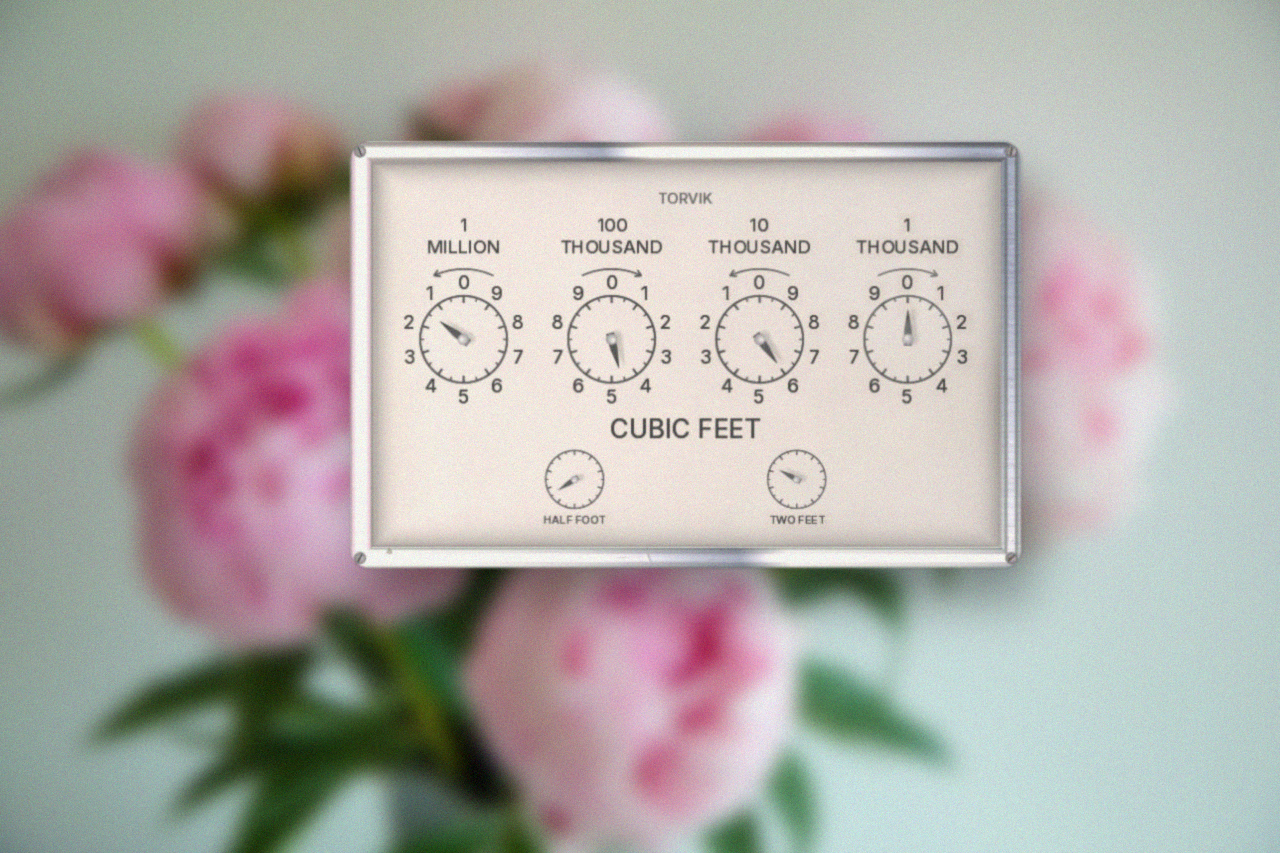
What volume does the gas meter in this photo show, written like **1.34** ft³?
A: **146000** ft³
